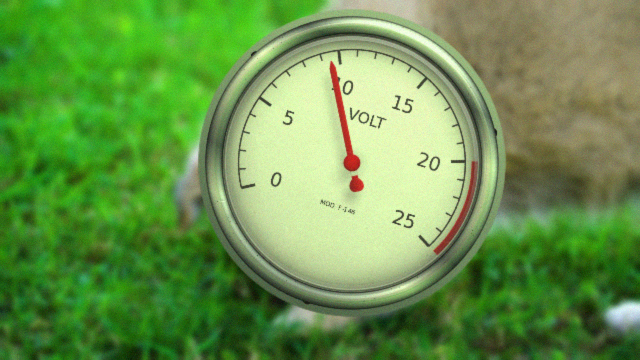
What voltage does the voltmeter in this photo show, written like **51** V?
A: **9.5** V
